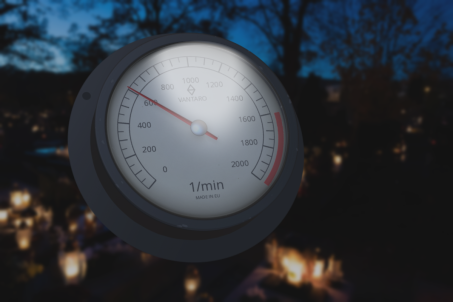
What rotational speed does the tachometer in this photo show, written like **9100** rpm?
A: **600** rpm
